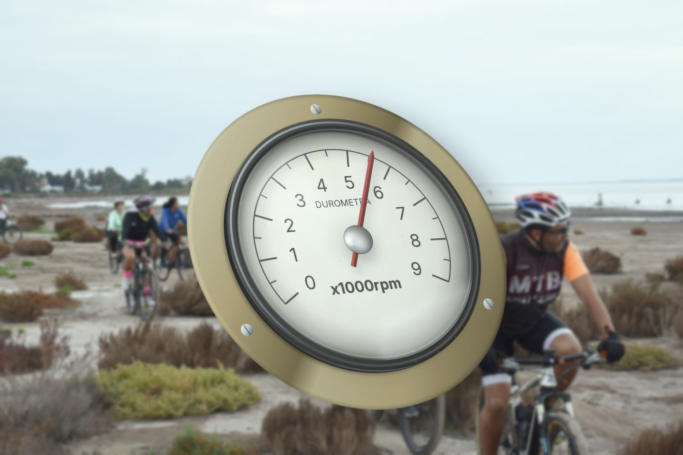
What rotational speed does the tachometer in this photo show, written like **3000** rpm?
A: **5500** rpm
